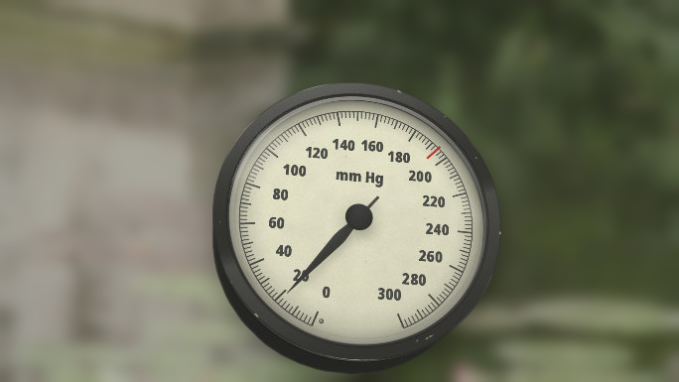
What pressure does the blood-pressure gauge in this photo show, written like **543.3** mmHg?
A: **18** mmHg
